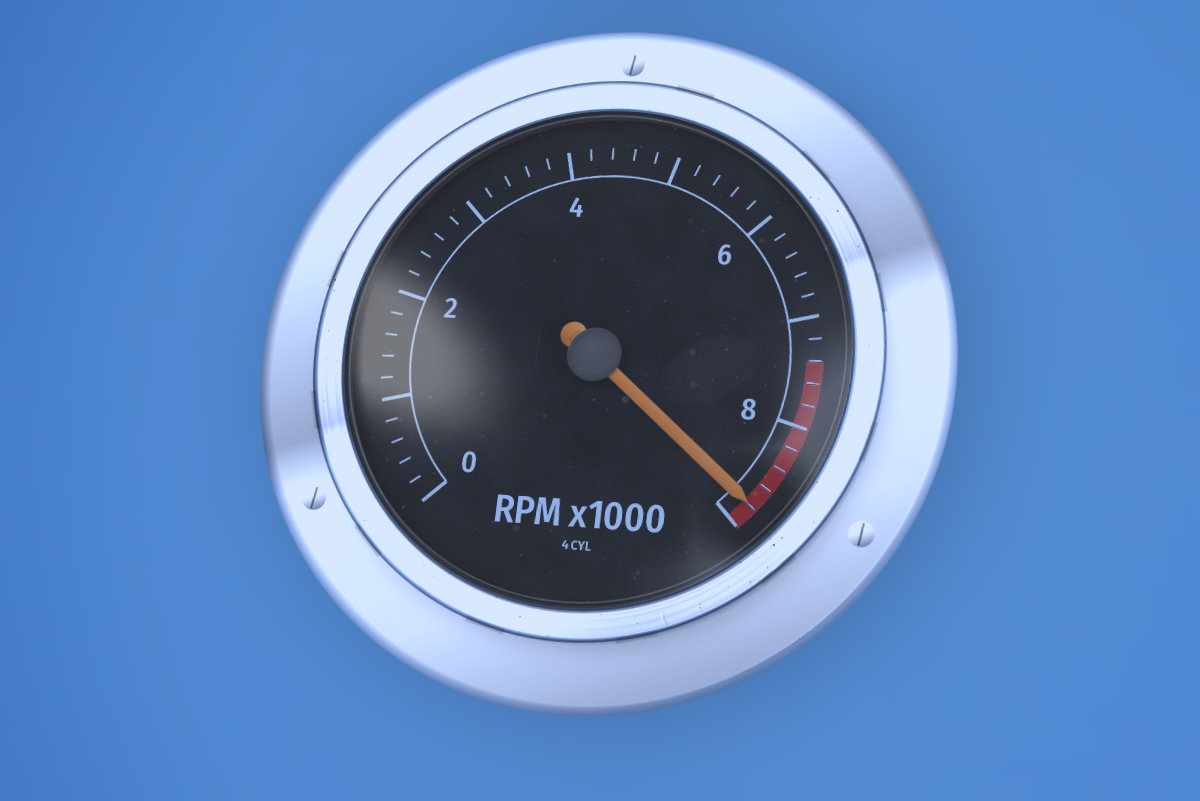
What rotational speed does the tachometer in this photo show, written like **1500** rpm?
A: **8800** rpm
